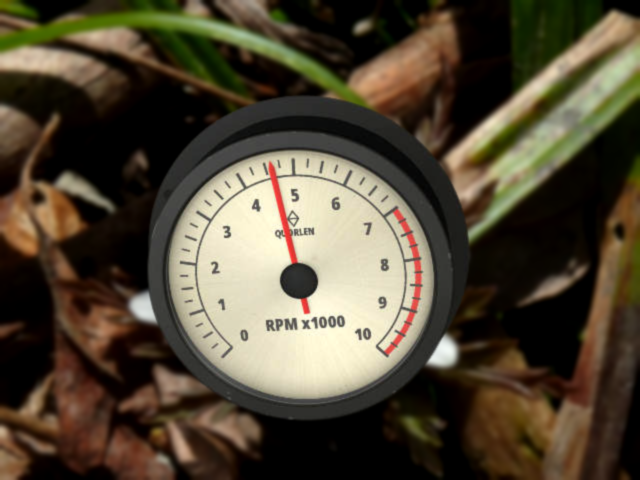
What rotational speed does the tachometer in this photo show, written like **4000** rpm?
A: **4625** rpm
